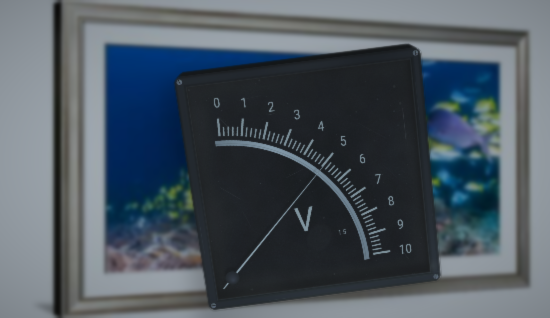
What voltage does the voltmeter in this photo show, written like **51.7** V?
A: **5** V
